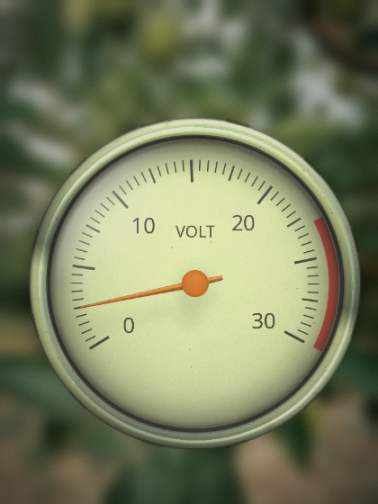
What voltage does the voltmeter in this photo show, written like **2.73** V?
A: **2.5** V
